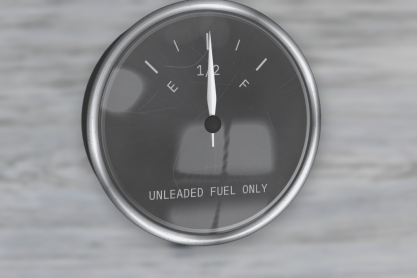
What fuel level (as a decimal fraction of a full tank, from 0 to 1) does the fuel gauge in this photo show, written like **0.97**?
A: **0.5**
